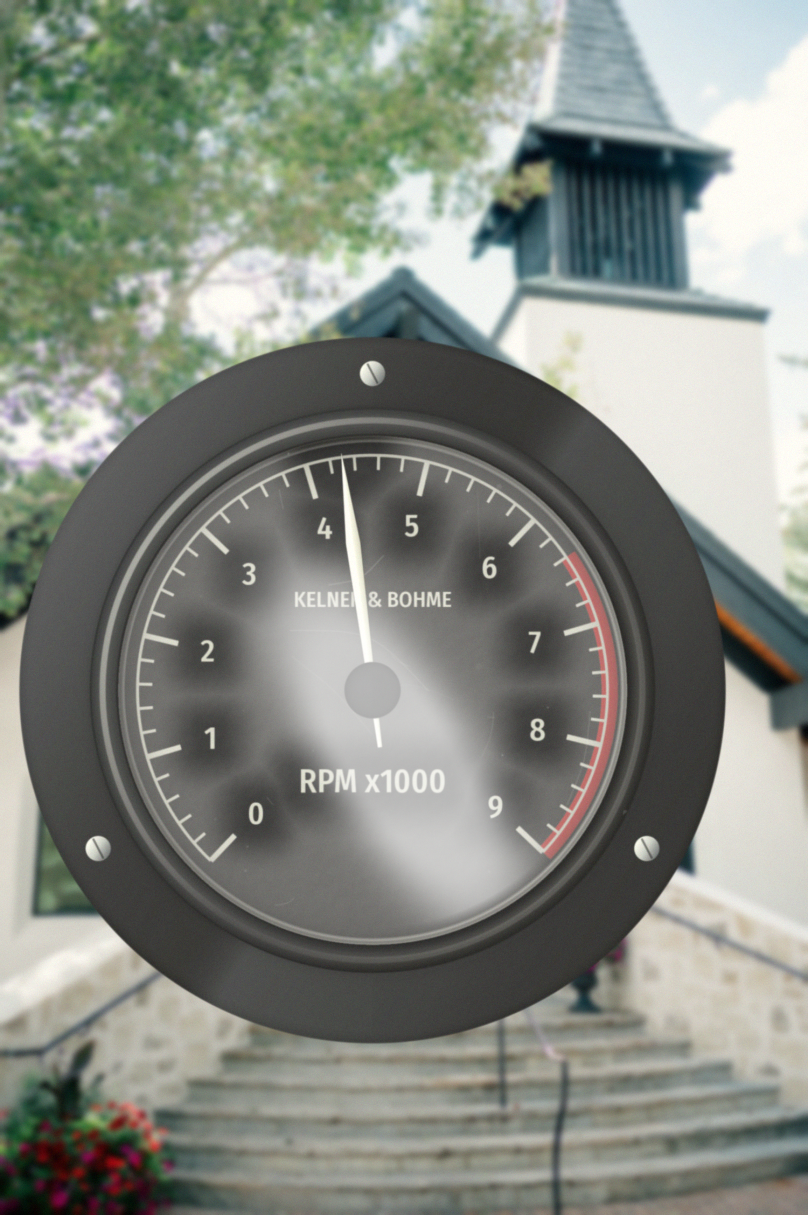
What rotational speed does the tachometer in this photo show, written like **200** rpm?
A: **4300** rpm
